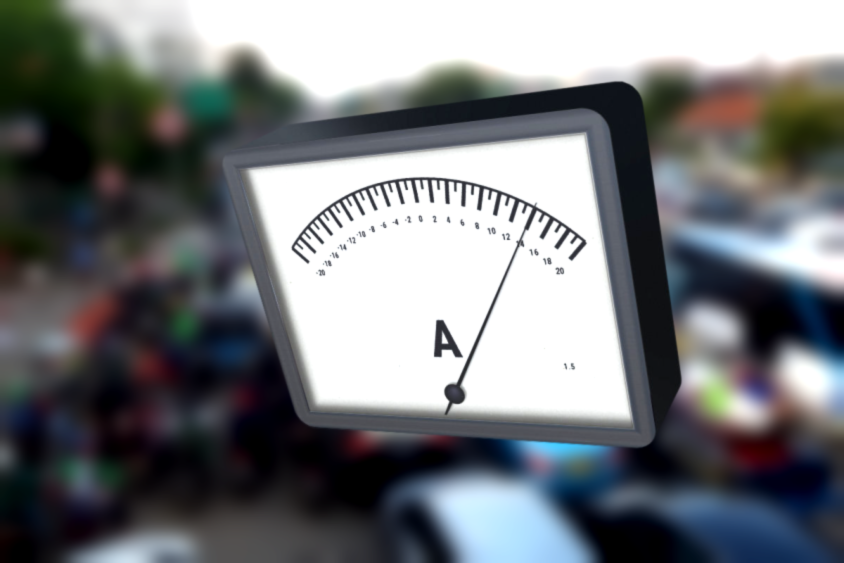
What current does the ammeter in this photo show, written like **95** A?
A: **14** A
